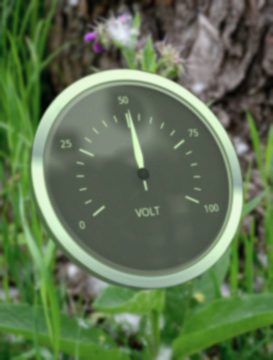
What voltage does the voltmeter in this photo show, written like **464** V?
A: **50** V
